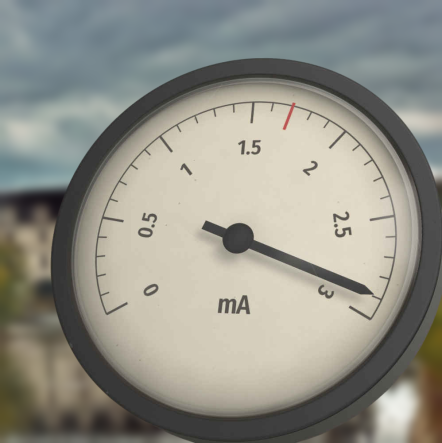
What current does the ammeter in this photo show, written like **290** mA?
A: **2.9** mA
